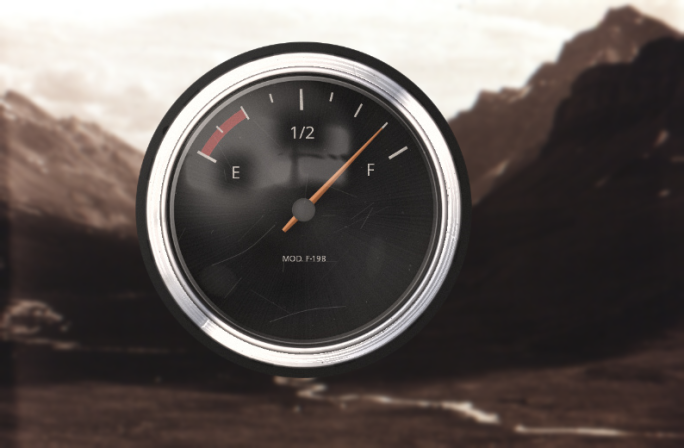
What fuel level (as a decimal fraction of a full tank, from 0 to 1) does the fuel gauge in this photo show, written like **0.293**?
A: **0.875**
